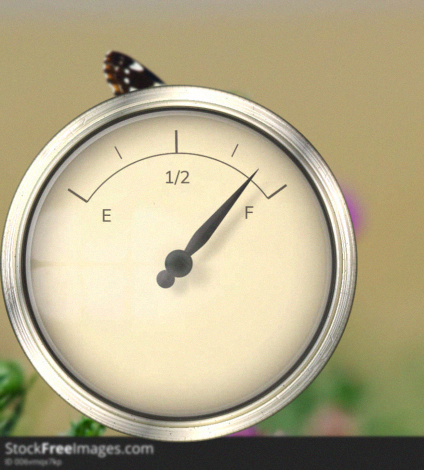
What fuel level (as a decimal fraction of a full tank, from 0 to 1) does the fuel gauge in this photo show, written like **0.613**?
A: **0.875**
